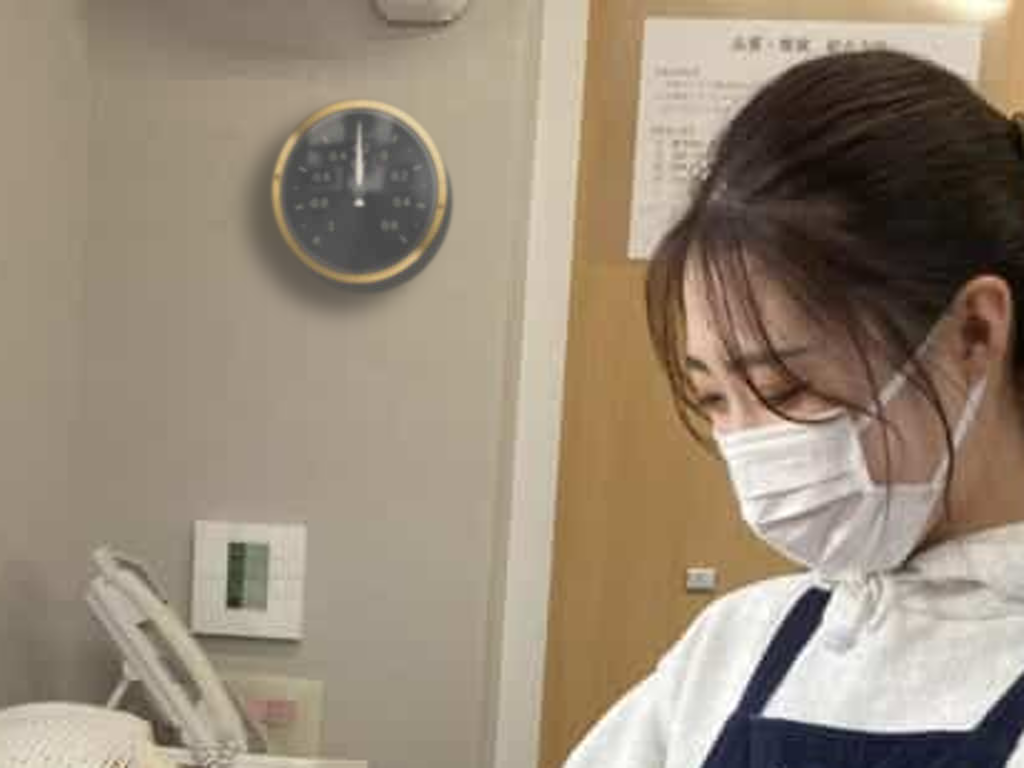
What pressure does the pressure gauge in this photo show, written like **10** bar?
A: **-0.2** bar
